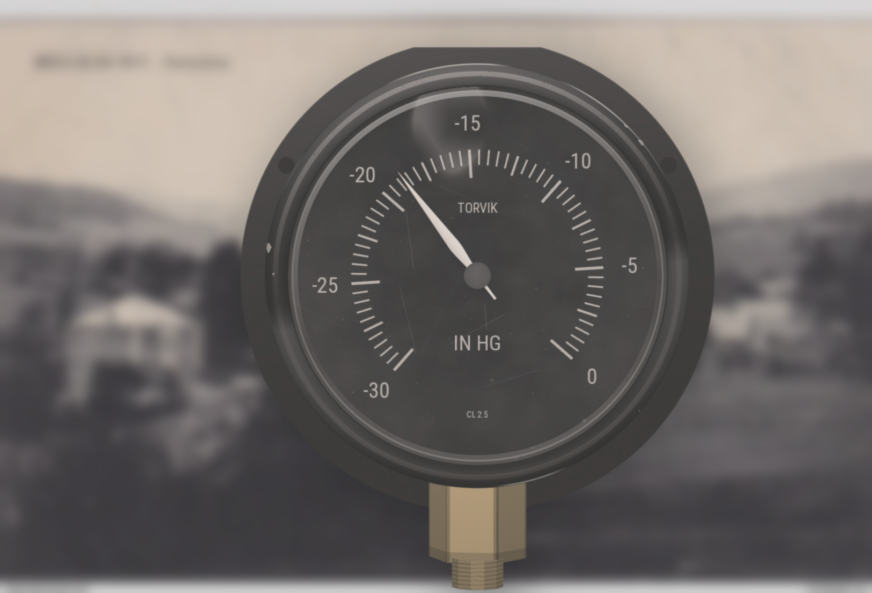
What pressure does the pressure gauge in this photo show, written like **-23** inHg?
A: **-18.75** inHg
